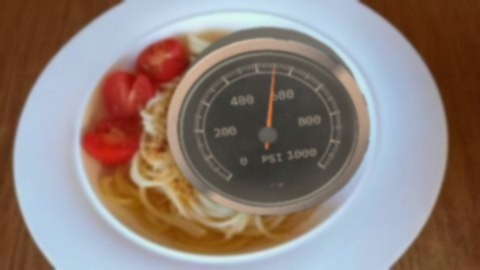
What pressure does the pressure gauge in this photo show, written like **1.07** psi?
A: **550** psi
